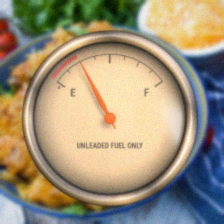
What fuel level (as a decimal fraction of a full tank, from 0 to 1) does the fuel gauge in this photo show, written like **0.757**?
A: **0.25**
